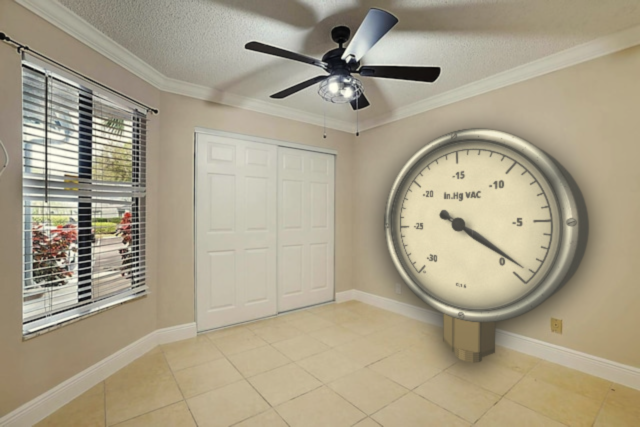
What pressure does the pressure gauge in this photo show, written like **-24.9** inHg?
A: **-1** inHg
